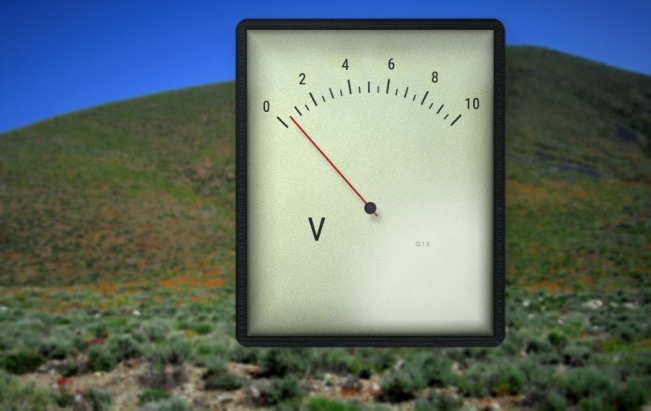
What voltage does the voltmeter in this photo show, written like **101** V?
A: **0.5** V
